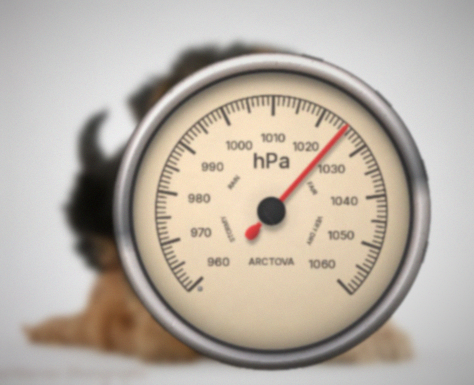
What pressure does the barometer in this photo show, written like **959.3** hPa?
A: **1025** hPa
